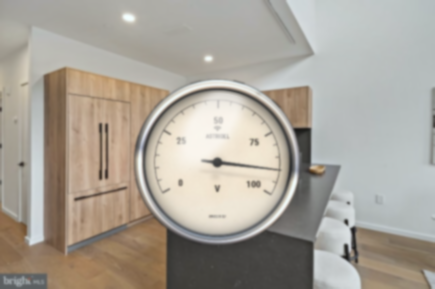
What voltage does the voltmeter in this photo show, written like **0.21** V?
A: **90** V
